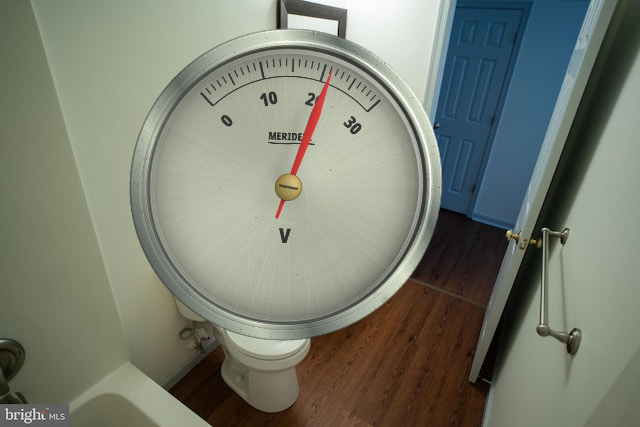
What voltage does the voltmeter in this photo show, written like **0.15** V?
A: **21** V
